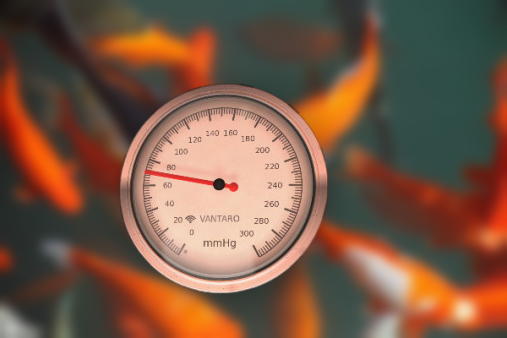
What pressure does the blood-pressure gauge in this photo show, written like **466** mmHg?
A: **70** mmHg
